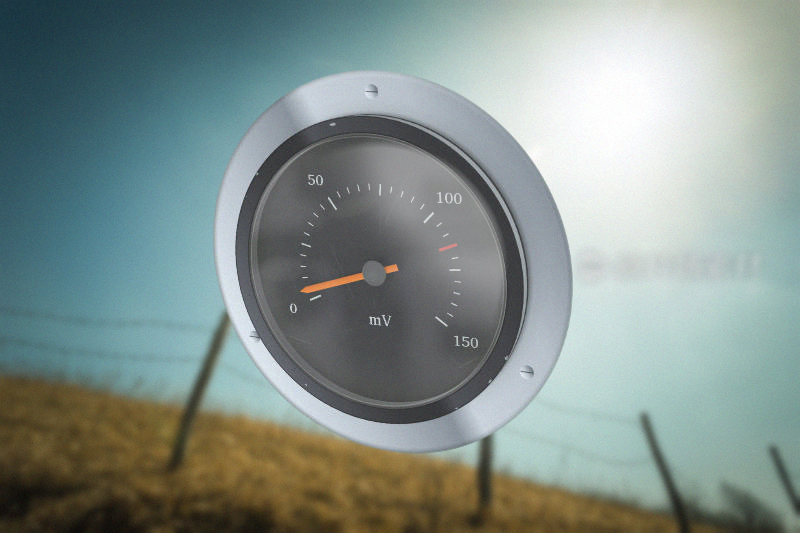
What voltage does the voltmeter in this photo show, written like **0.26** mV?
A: **5** mV
